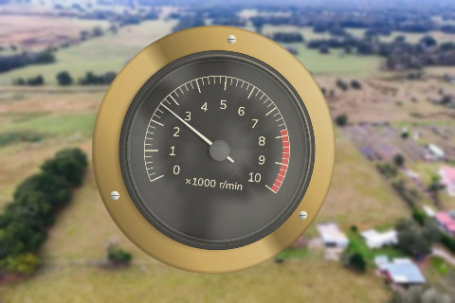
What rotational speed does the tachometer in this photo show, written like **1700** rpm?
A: **2600** rpm
